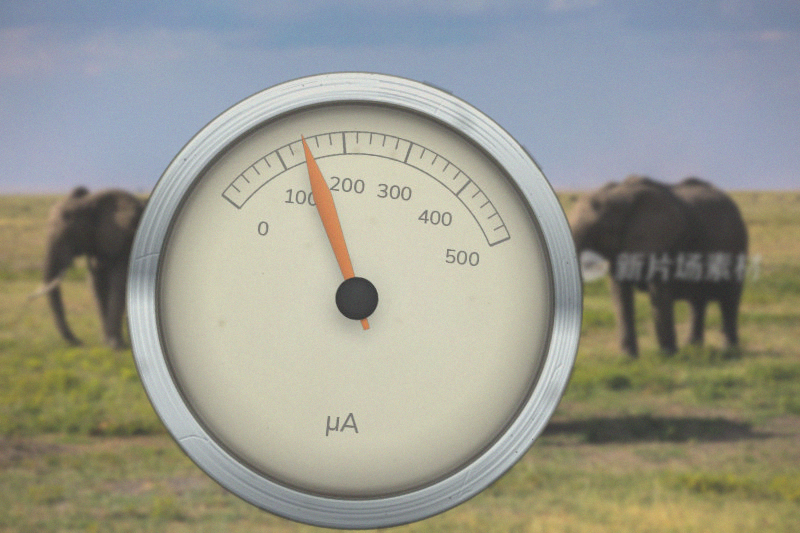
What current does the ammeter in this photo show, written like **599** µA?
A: **140** µA
